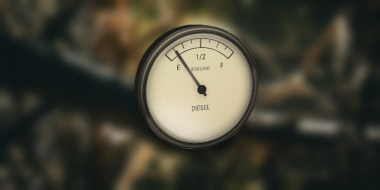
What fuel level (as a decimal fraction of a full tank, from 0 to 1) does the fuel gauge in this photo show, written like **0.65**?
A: **0.125**
